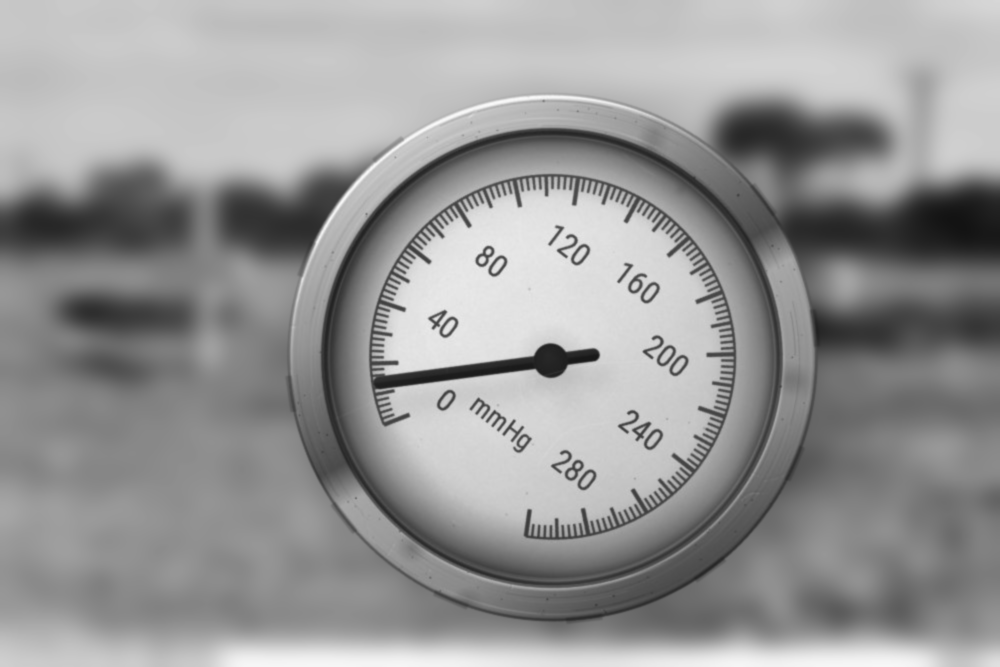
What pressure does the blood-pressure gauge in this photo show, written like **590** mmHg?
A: **14** mmHg
